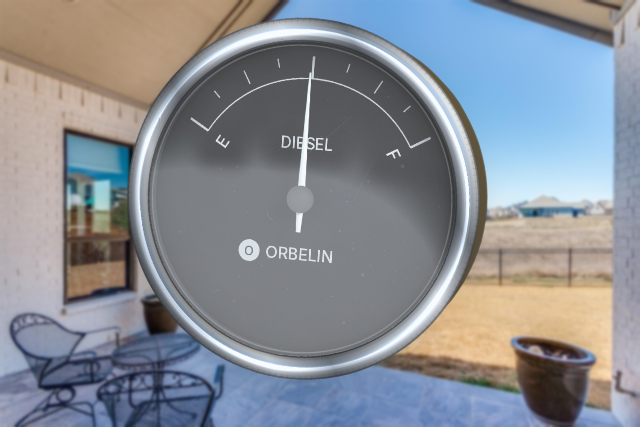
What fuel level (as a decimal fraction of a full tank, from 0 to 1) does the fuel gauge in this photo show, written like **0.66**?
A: **0.5**
